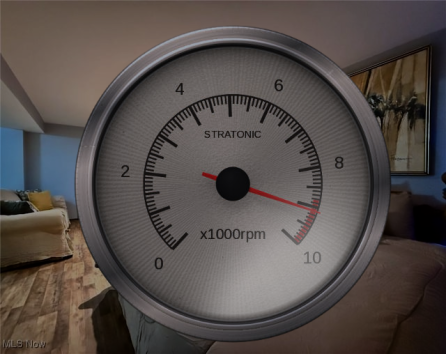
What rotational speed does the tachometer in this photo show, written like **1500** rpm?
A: **9100** rpm
